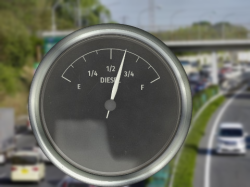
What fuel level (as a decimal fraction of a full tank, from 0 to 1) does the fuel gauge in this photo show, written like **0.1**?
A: **0.625**
